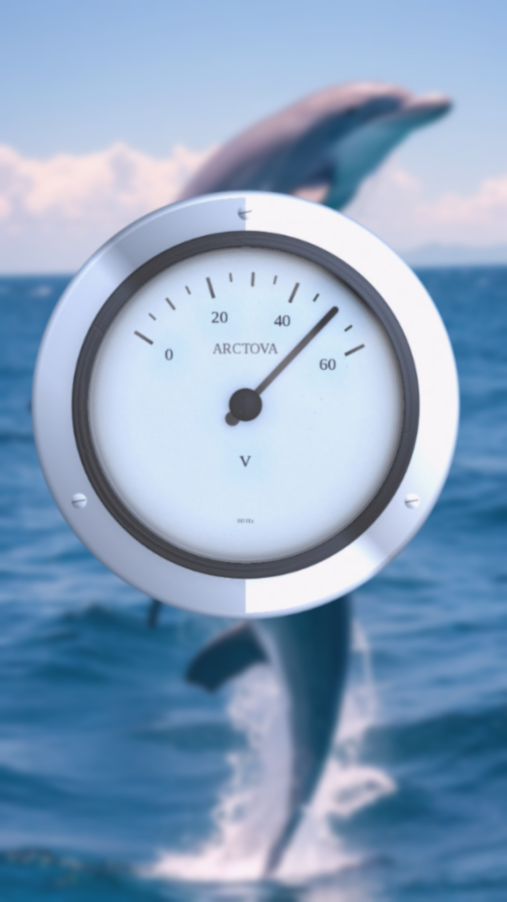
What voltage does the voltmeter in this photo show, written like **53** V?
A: **50** V
